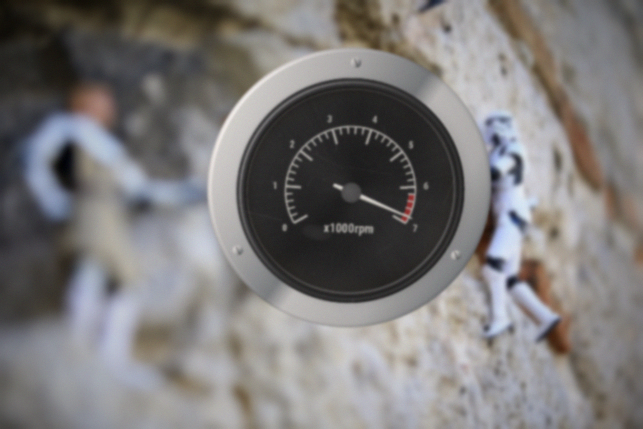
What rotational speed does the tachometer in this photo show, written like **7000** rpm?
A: **6800** rpm
